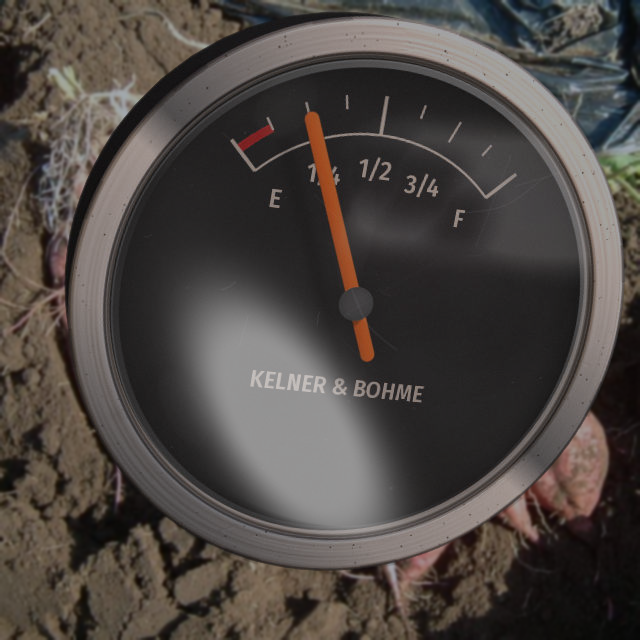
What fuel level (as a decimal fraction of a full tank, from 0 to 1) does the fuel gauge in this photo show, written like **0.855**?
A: **0.25**
